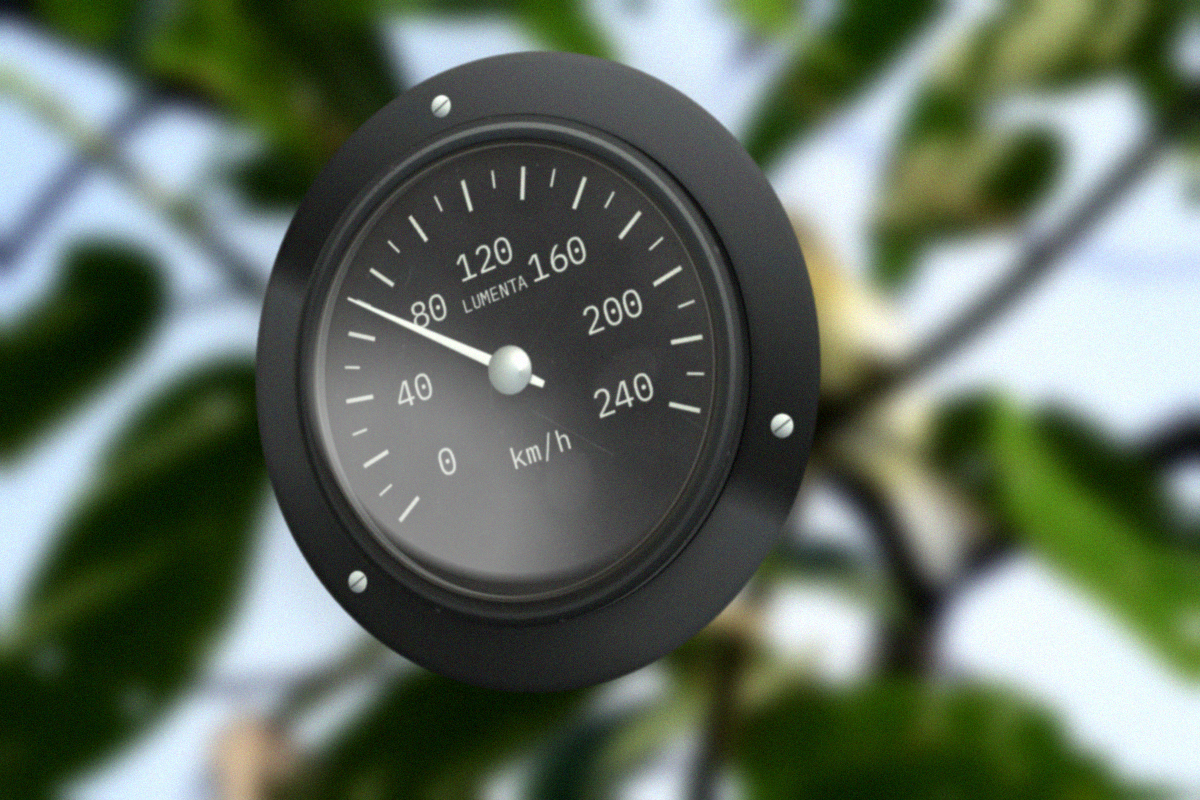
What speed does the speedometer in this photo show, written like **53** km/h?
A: **70** km/h
